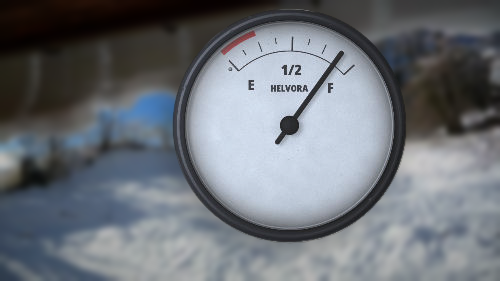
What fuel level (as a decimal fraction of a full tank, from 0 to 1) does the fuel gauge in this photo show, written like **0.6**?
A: **0.875**
